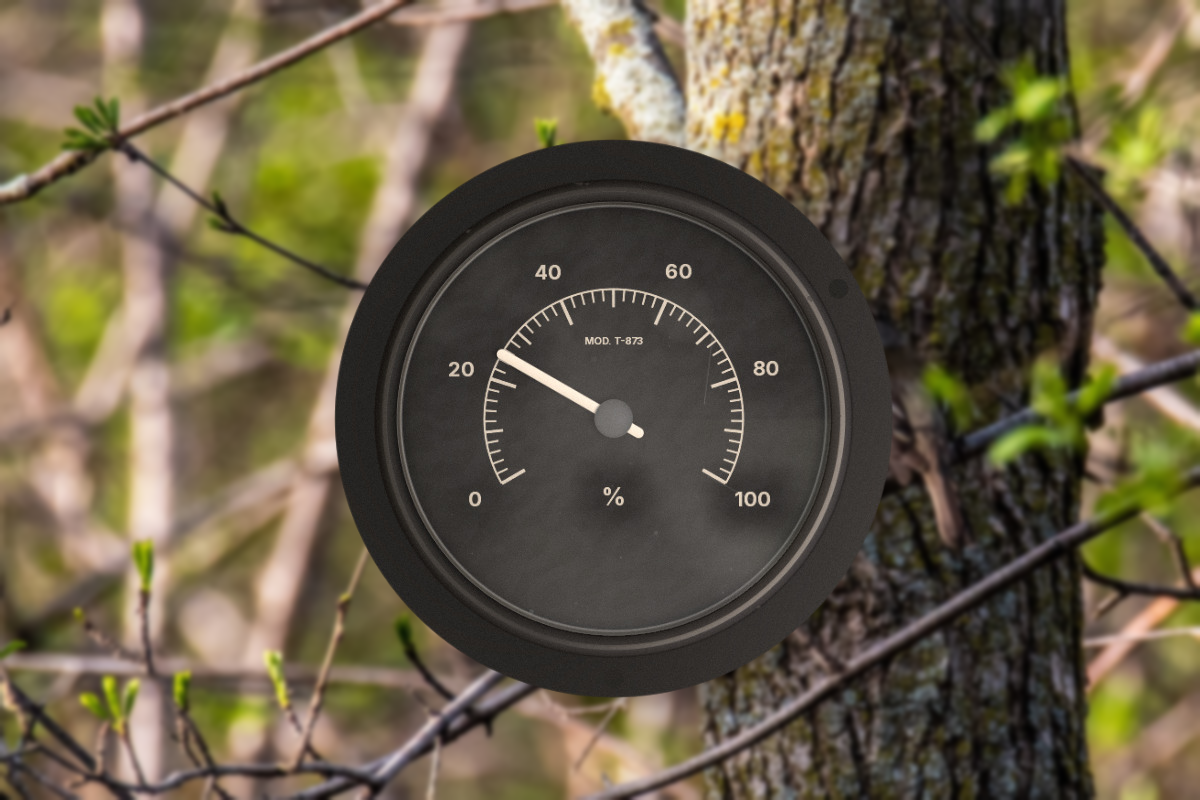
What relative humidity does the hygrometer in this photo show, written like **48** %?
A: **25** %
